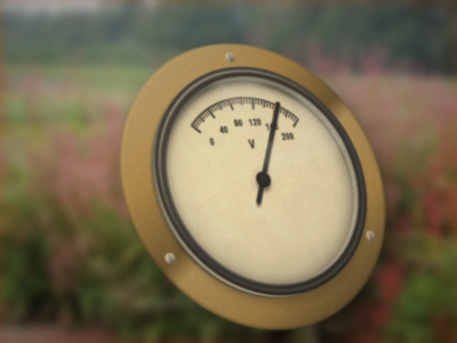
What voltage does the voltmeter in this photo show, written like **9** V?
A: **160** V
